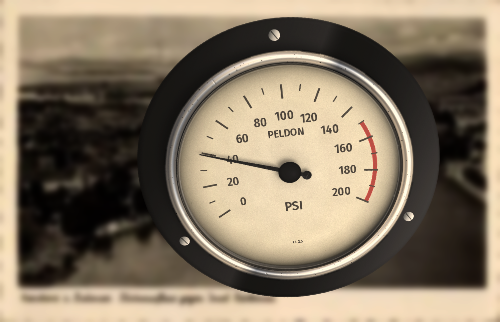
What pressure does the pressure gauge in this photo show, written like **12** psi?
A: **40** psi
